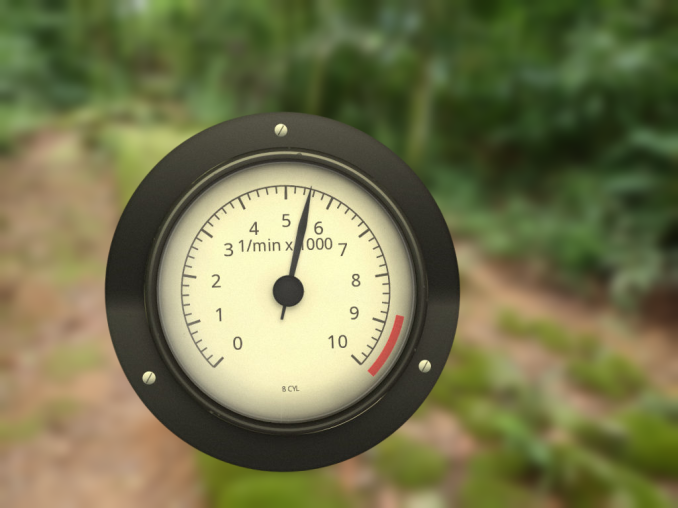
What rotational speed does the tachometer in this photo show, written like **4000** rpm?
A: **5500** rpm
